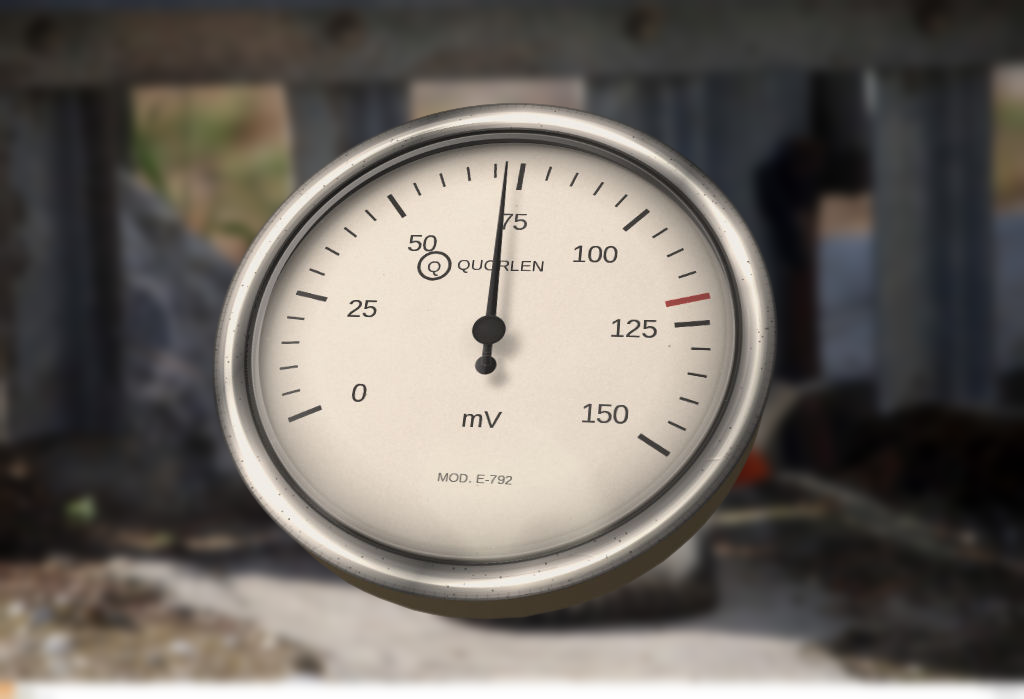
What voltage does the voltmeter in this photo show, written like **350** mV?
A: **72.5** mV
